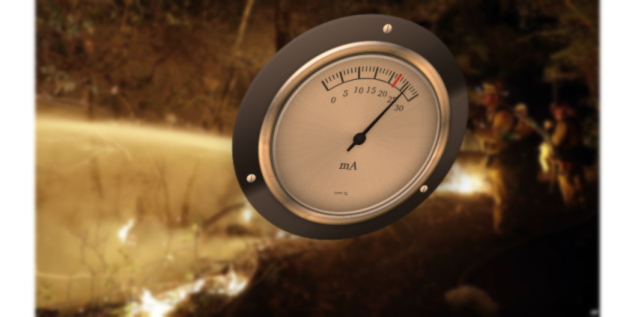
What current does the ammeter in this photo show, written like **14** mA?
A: **25** mA
